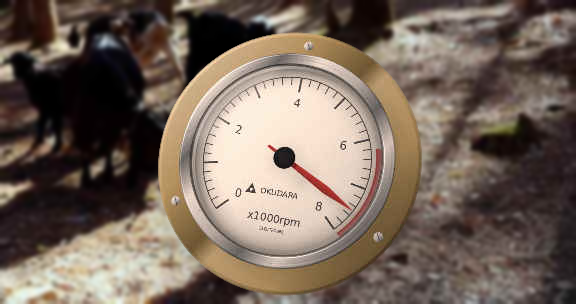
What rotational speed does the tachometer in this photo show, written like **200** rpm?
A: **7500** rpm
